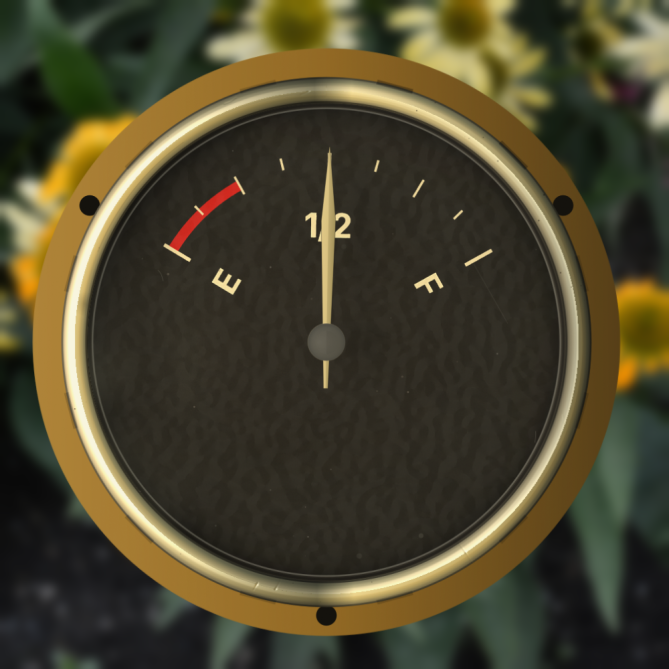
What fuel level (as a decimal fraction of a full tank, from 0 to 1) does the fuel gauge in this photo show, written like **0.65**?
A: **0.5**
